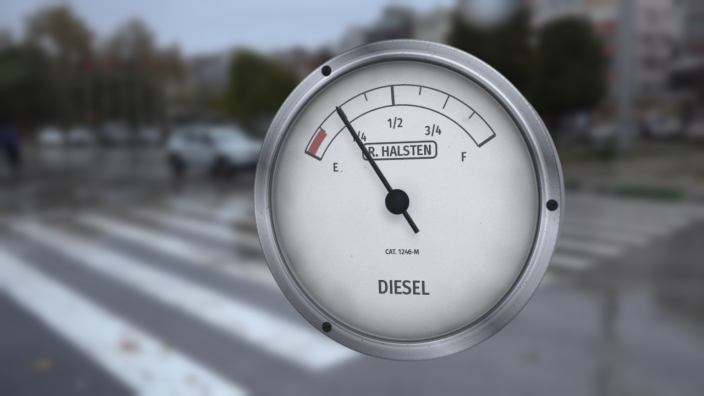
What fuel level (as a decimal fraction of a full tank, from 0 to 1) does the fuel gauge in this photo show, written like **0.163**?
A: **0.25**
